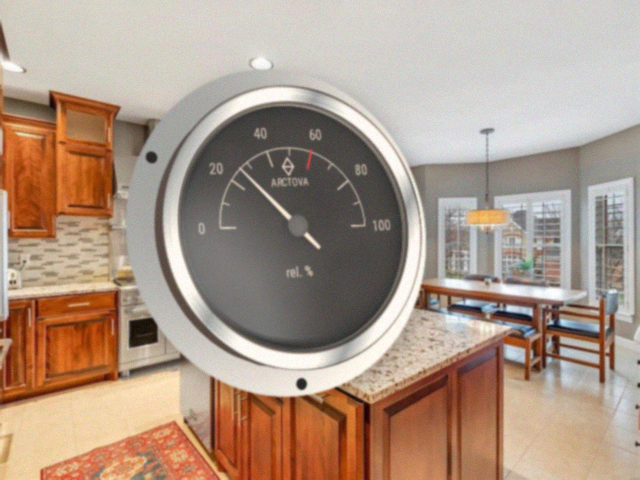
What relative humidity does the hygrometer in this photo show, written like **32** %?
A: **25** %
